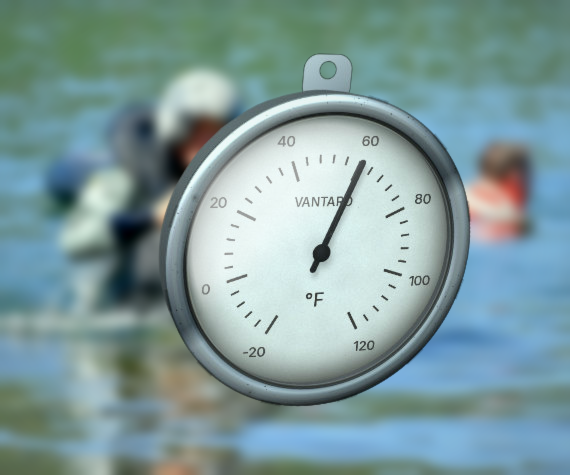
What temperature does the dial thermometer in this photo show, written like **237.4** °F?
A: **60** °F
